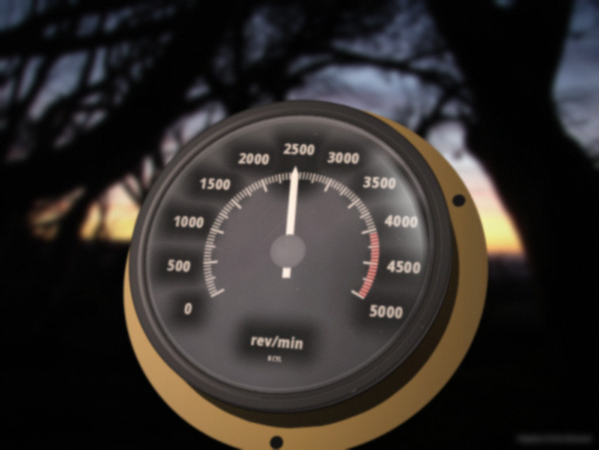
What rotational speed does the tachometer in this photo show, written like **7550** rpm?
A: **2500** rpm
